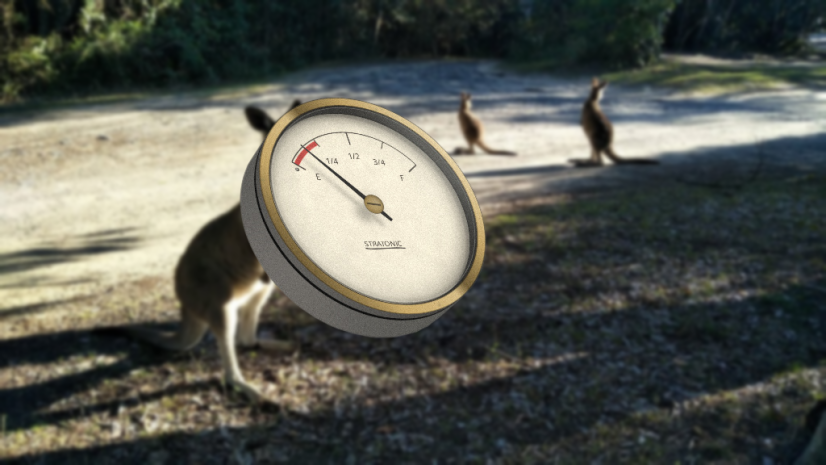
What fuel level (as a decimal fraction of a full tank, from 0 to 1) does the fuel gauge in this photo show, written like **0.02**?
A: **0.125**
